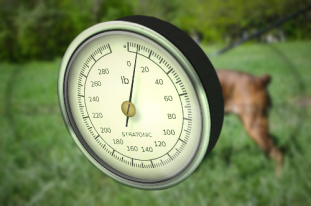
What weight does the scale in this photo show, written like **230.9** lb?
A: **10** lb
